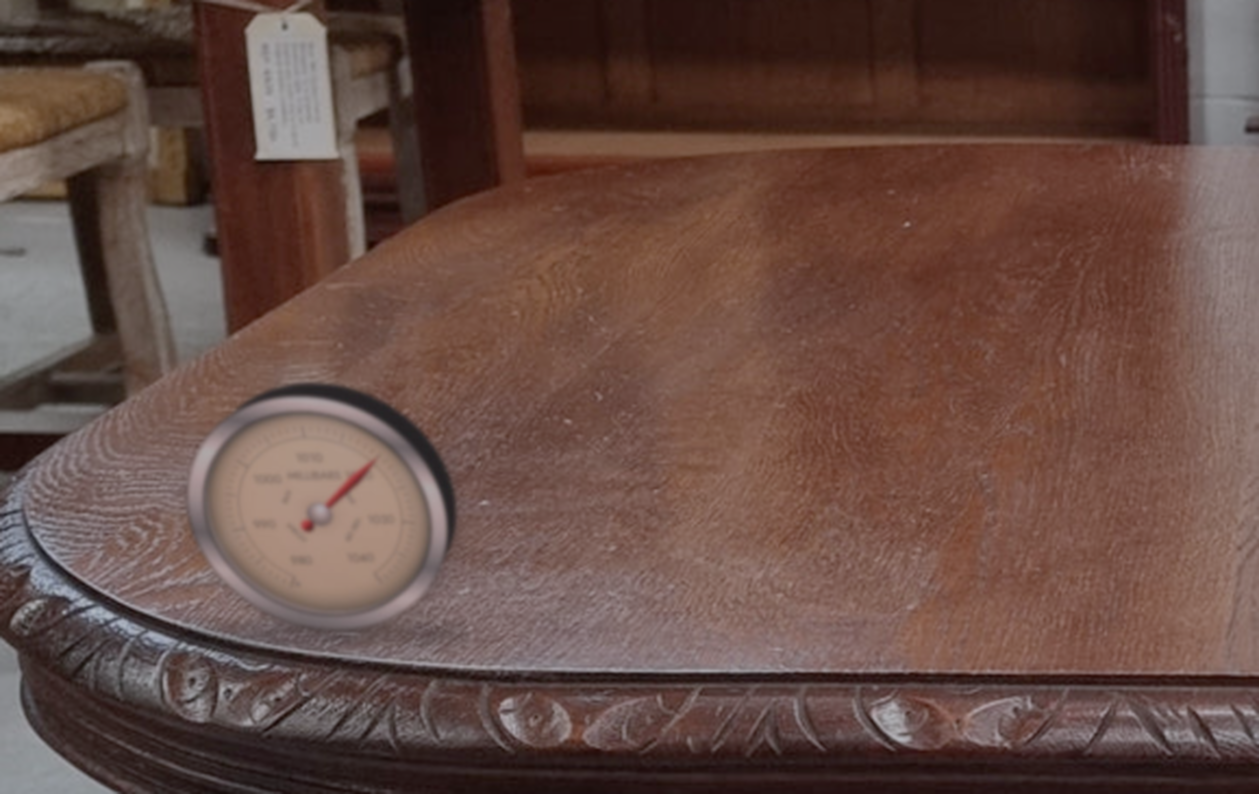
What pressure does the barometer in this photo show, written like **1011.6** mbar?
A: **1020** mbar
